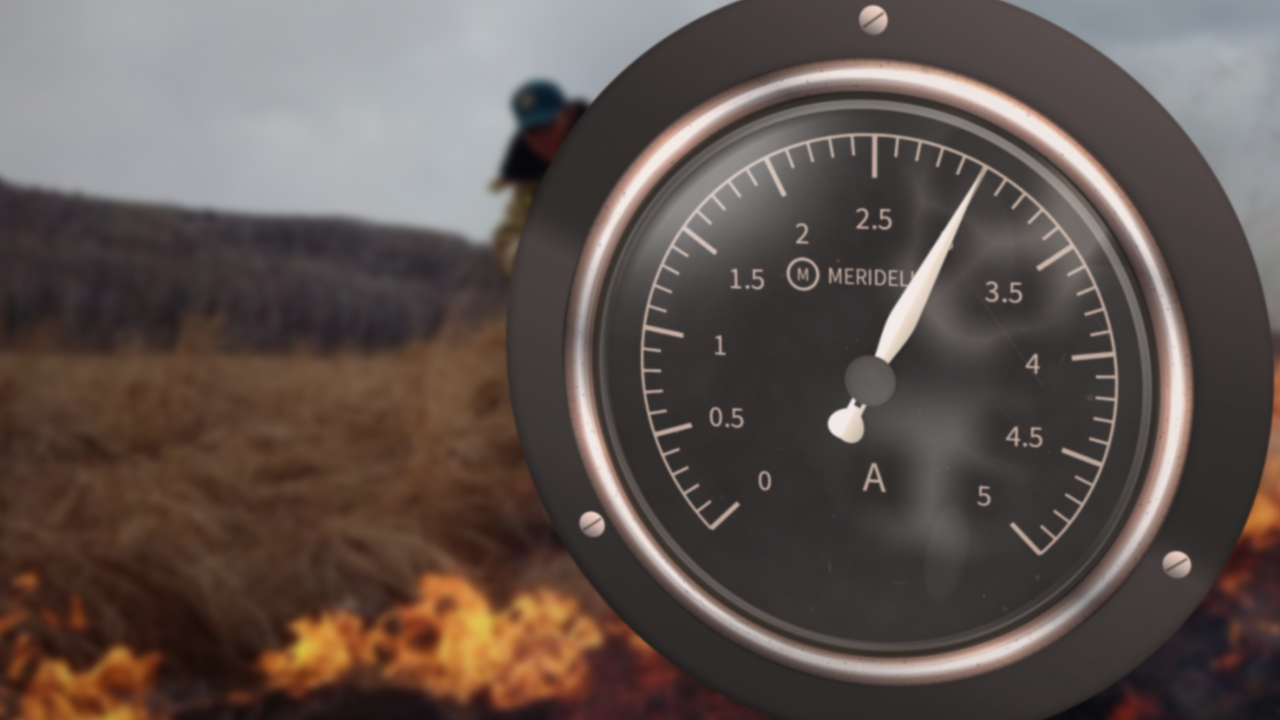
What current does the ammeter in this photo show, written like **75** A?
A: **3** A
